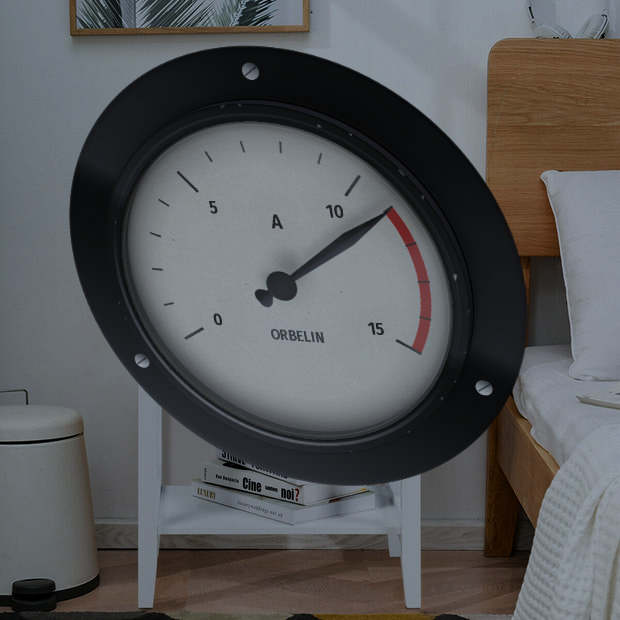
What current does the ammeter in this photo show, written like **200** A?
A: **11** A
